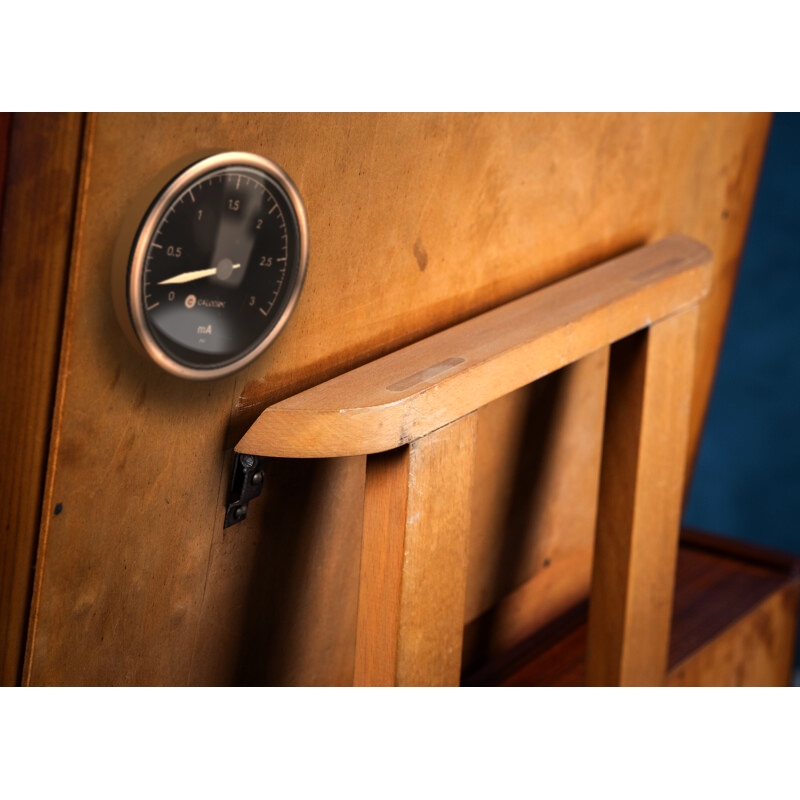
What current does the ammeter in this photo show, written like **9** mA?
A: **0.2** mA
